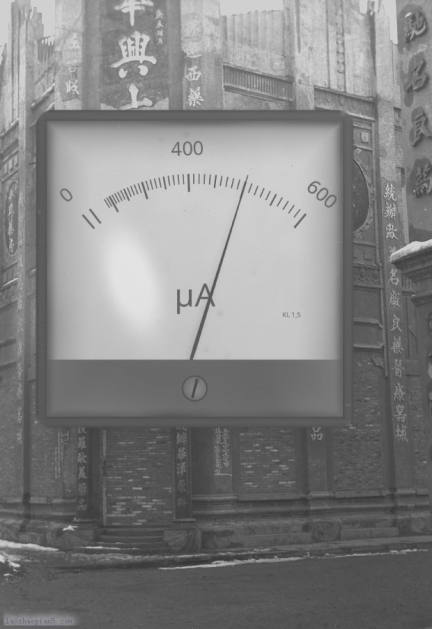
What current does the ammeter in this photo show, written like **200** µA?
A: **500** µA
